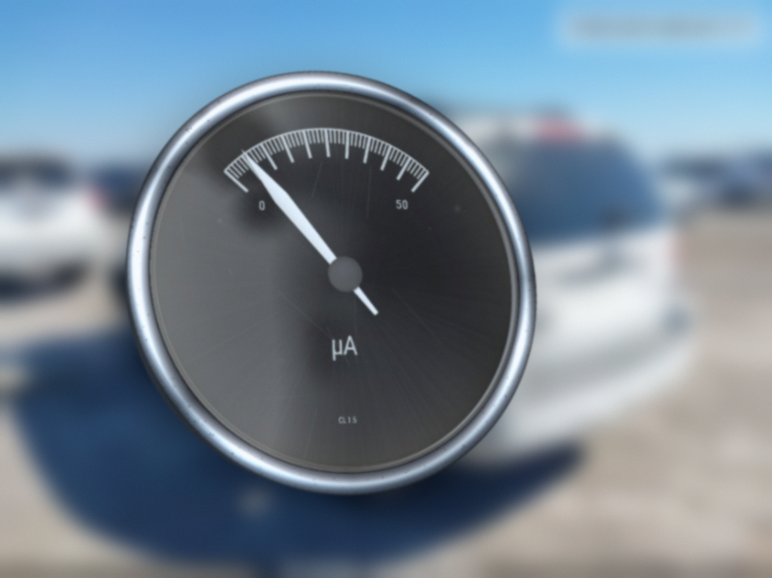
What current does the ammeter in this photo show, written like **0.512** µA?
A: **5** µA
